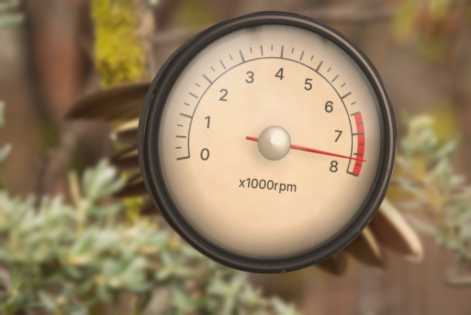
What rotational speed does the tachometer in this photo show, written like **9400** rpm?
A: **7625** rpm
